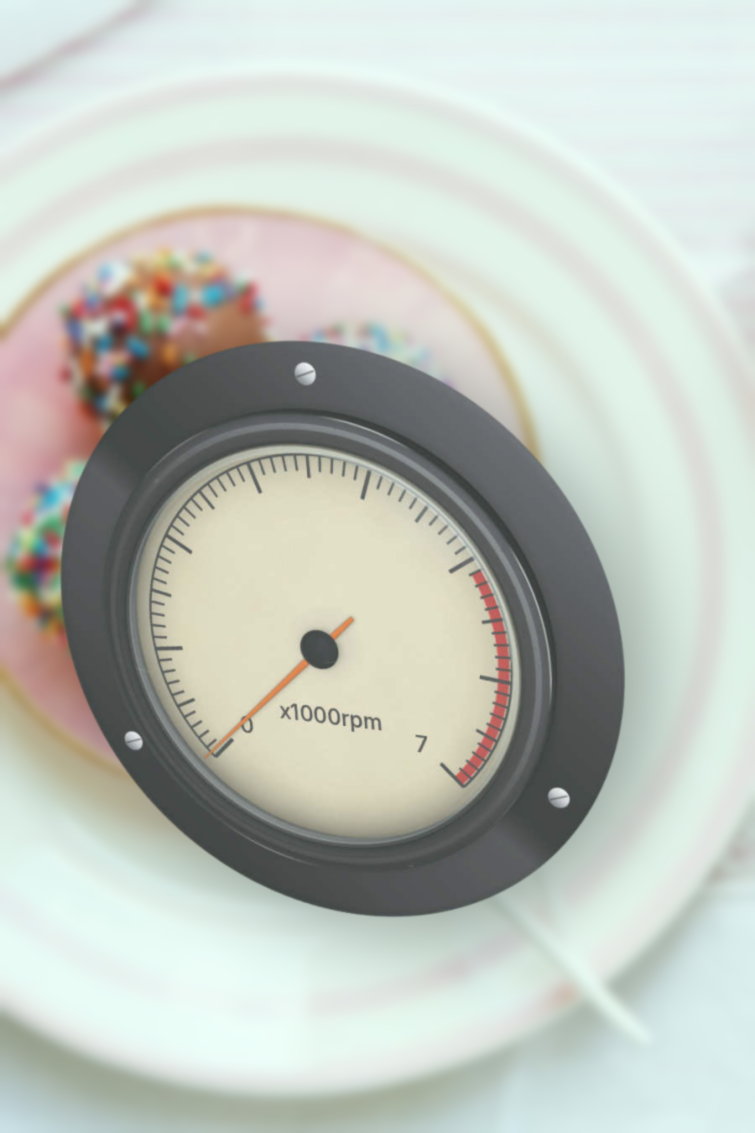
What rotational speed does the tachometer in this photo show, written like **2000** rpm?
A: **50** rpm
